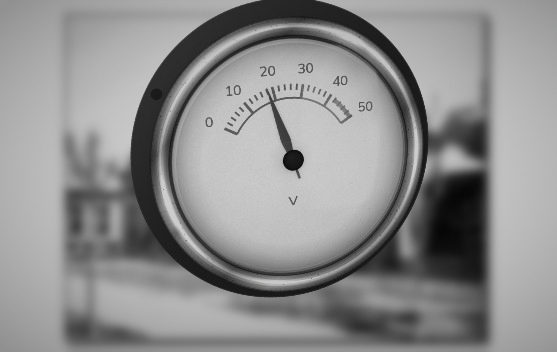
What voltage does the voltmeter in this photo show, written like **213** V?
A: **18** V
